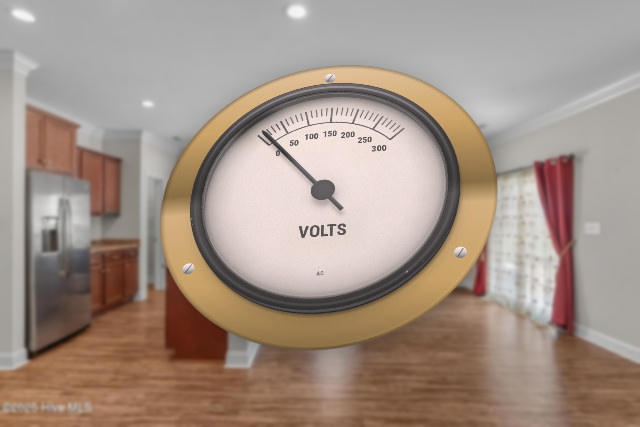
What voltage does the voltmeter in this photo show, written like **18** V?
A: **10** V
